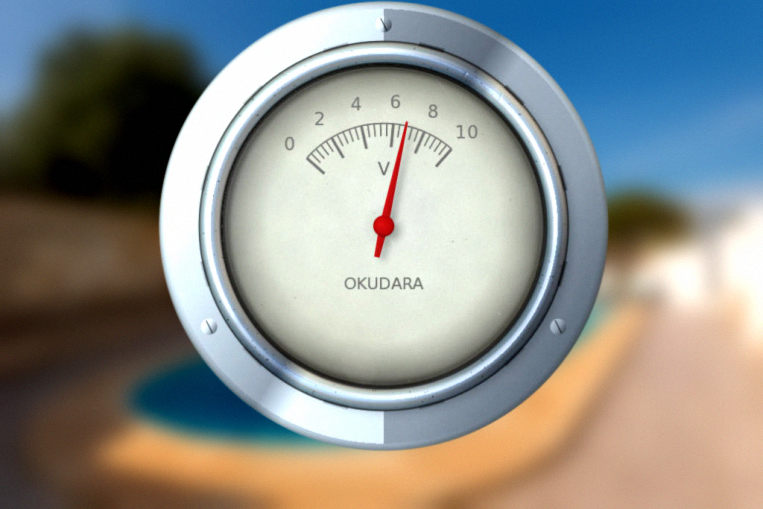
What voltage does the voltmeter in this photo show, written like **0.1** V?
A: **6.8** V
